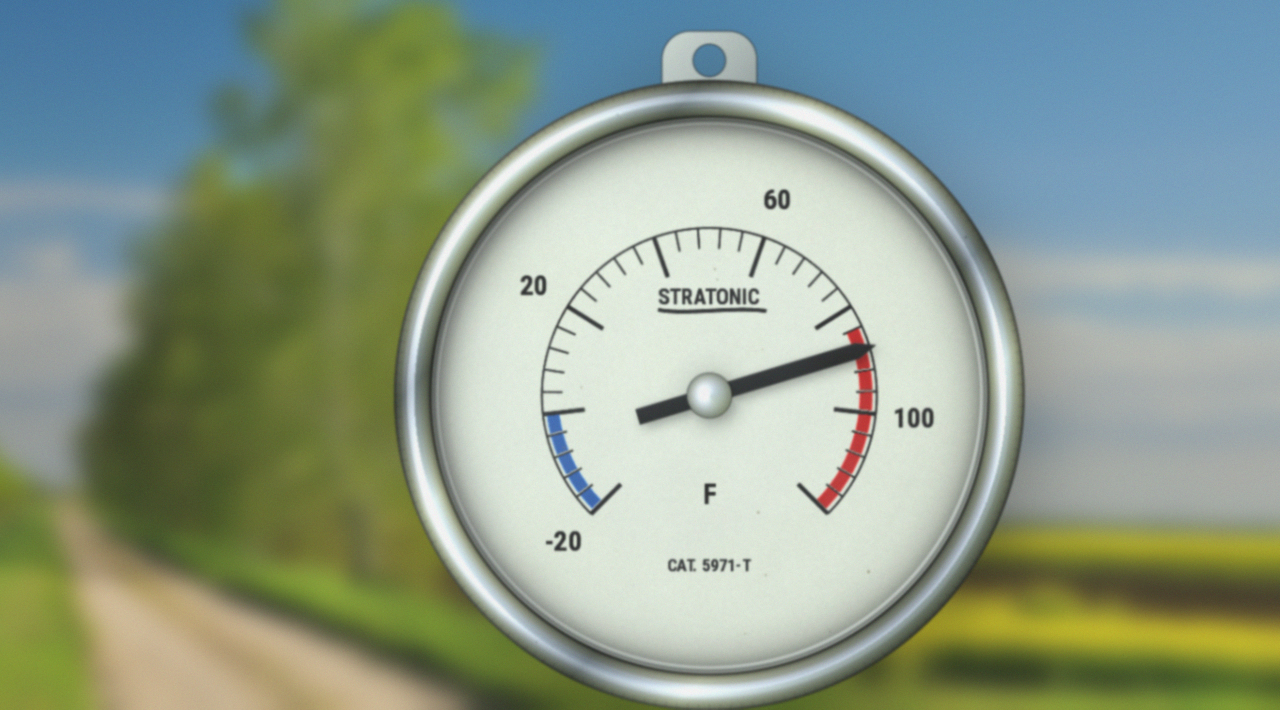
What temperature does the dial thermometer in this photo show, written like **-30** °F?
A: **88** °F
